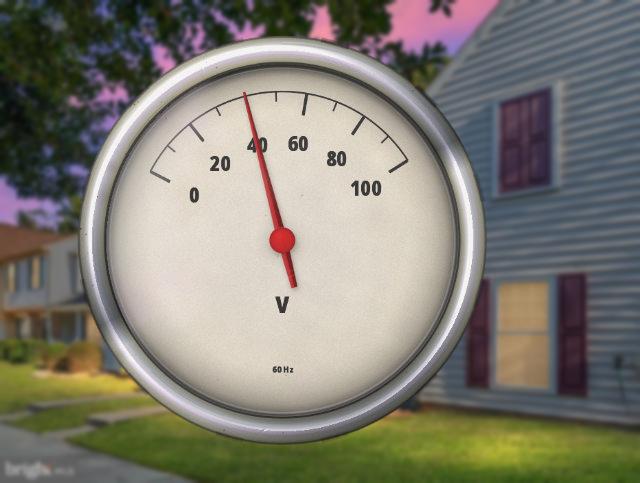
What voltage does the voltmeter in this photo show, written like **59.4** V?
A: **40** V
